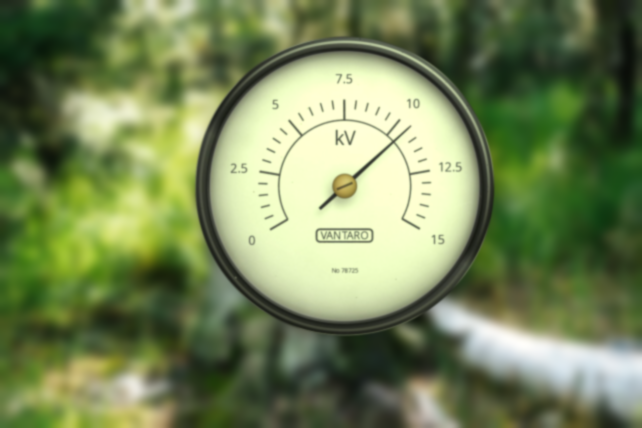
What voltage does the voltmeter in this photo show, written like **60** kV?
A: **10.5** kV
